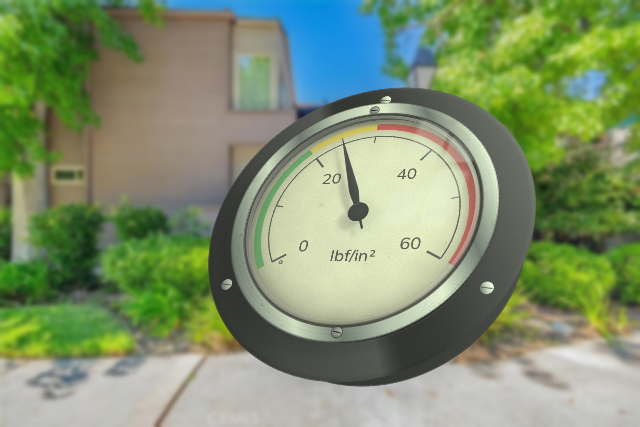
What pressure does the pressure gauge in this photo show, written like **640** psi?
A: **25** psi
